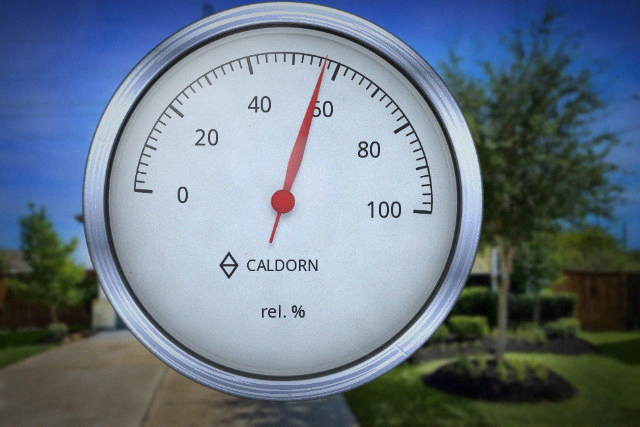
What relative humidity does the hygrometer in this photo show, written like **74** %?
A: **57** %
